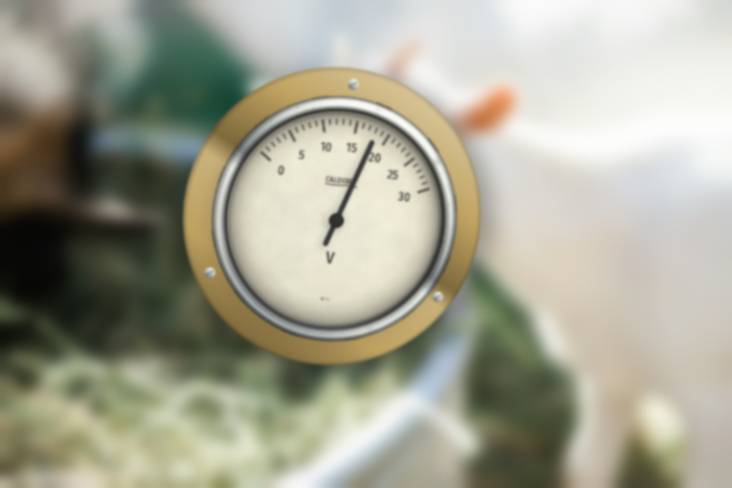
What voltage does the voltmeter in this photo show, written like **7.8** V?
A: **18** V
